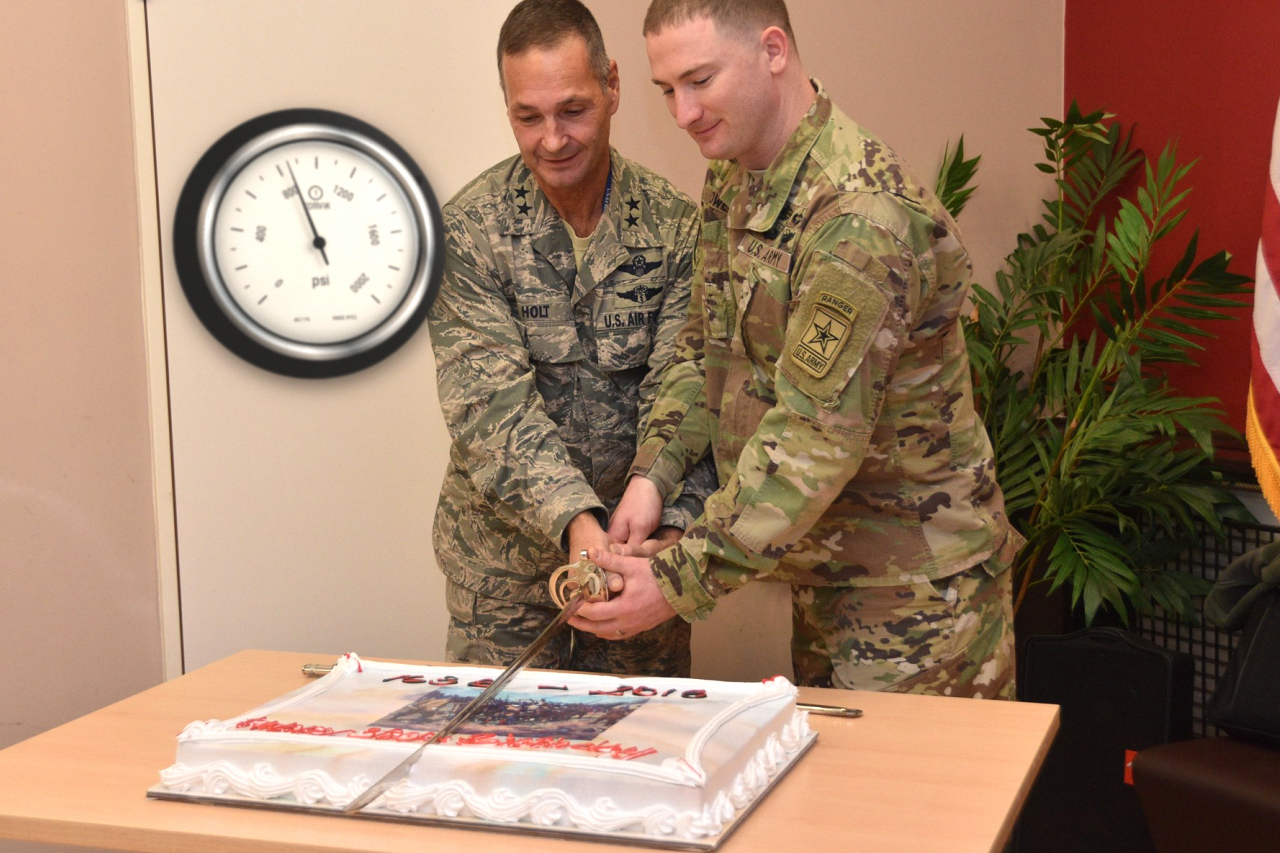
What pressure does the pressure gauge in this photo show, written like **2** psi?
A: **850** psi
